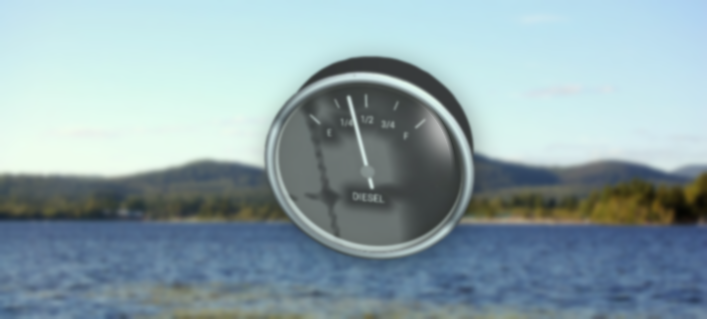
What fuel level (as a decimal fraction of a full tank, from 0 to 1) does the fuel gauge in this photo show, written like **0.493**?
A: **0.375**
